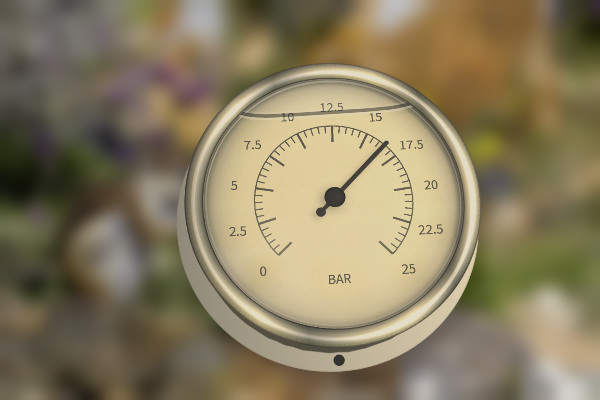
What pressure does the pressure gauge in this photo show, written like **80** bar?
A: **16.5** bar
